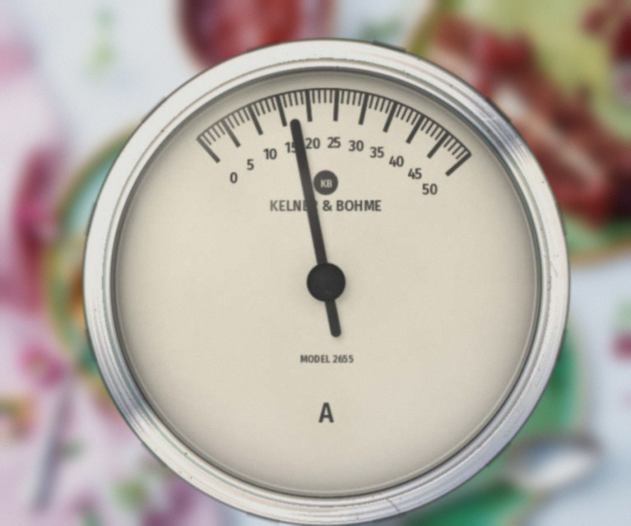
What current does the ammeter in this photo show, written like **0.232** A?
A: **17** A
